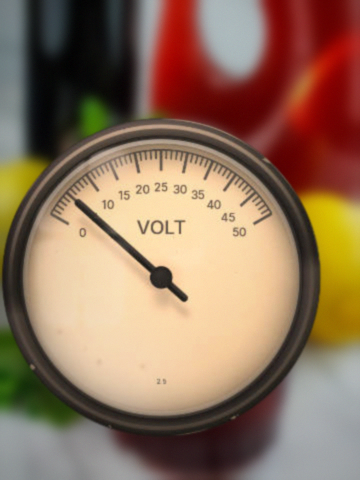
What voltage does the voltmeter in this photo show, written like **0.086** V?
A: **5** V
